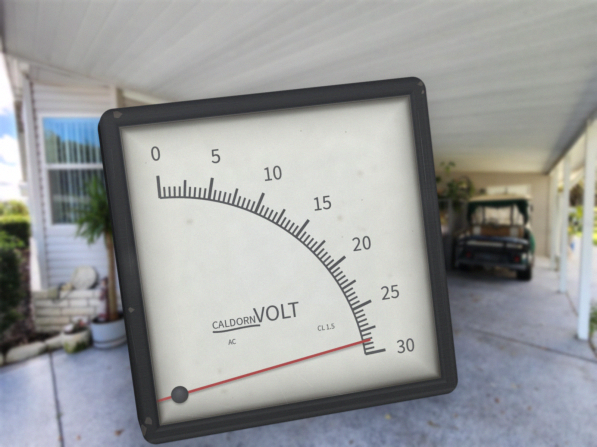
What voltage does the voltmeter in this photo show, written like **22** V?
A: **28.5** V
